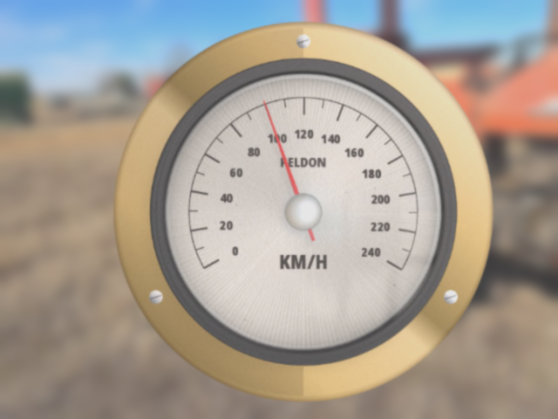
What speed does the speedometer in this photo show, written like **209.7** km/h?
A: **100** km/h
